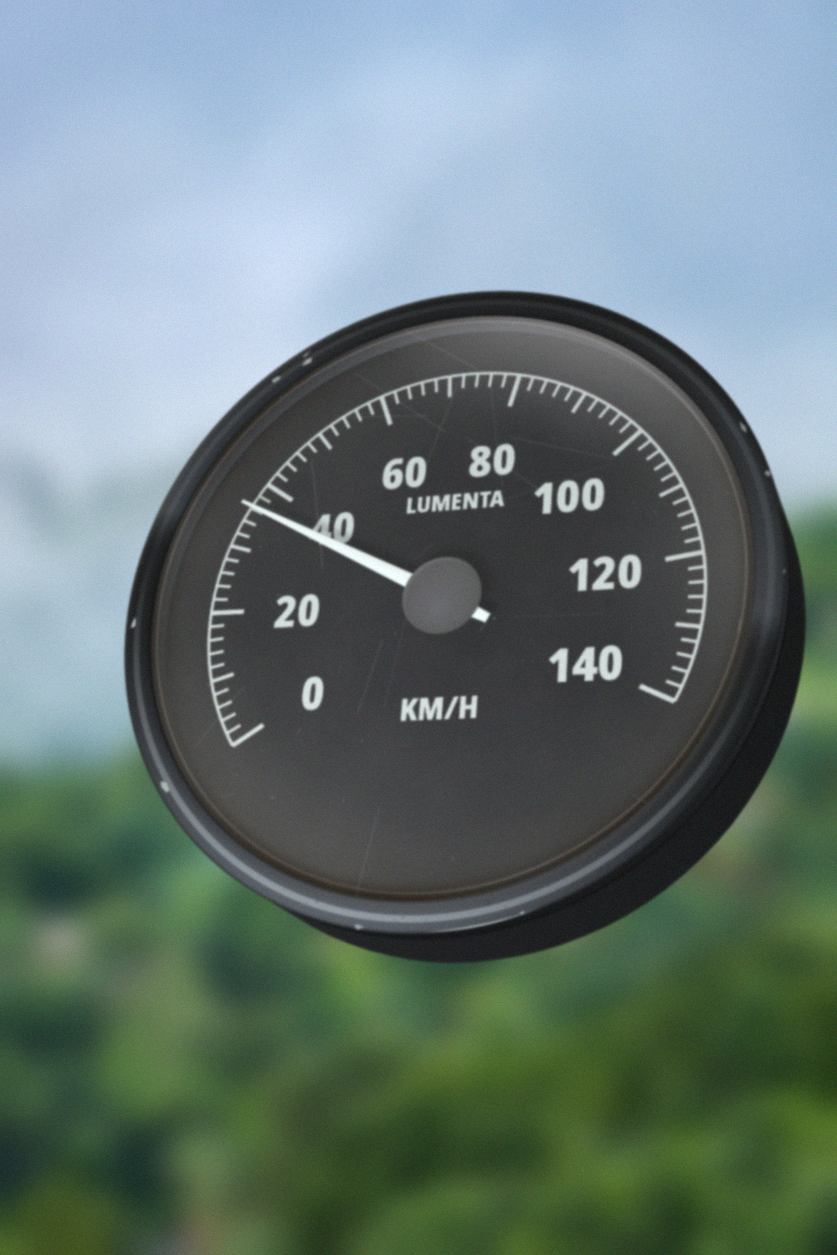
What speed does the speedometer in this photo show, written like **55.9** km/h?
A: **36** km/h
